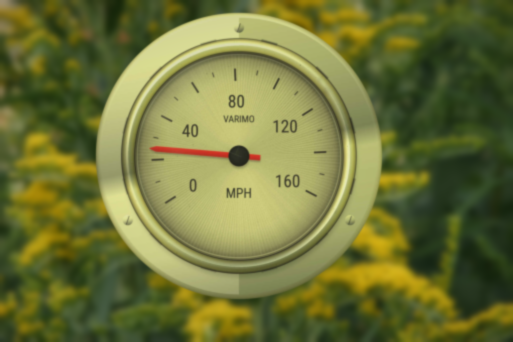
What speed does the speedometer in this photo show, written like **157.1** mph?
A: **25** mph
